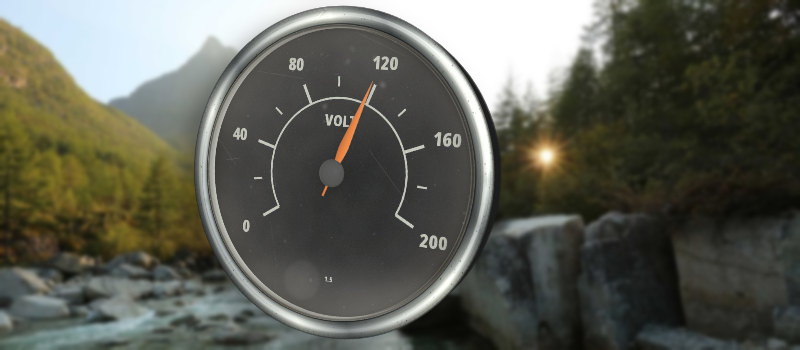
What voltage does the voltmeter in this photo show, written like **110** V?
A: **120** V
